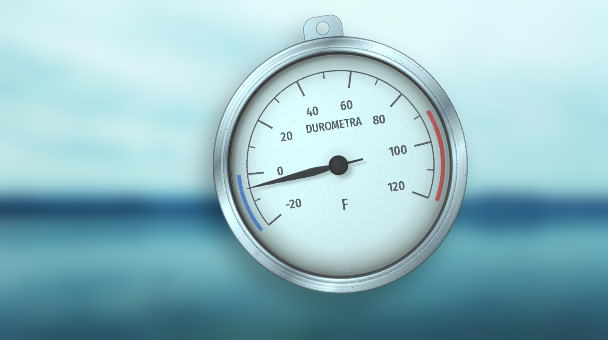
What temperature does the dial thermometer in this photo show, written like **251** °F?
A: **-5** °F
